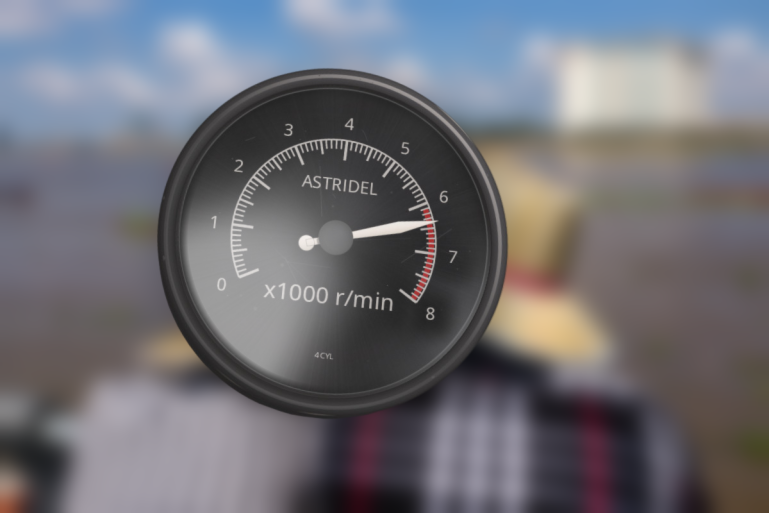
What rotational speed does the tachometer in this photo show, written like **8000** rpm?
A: **6400** rpm
